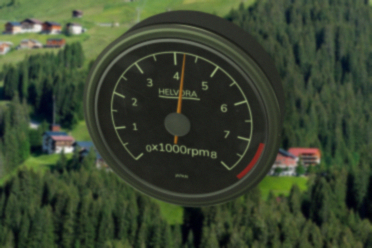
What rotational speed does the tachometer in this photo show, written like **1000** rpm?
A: **4250** rpm
